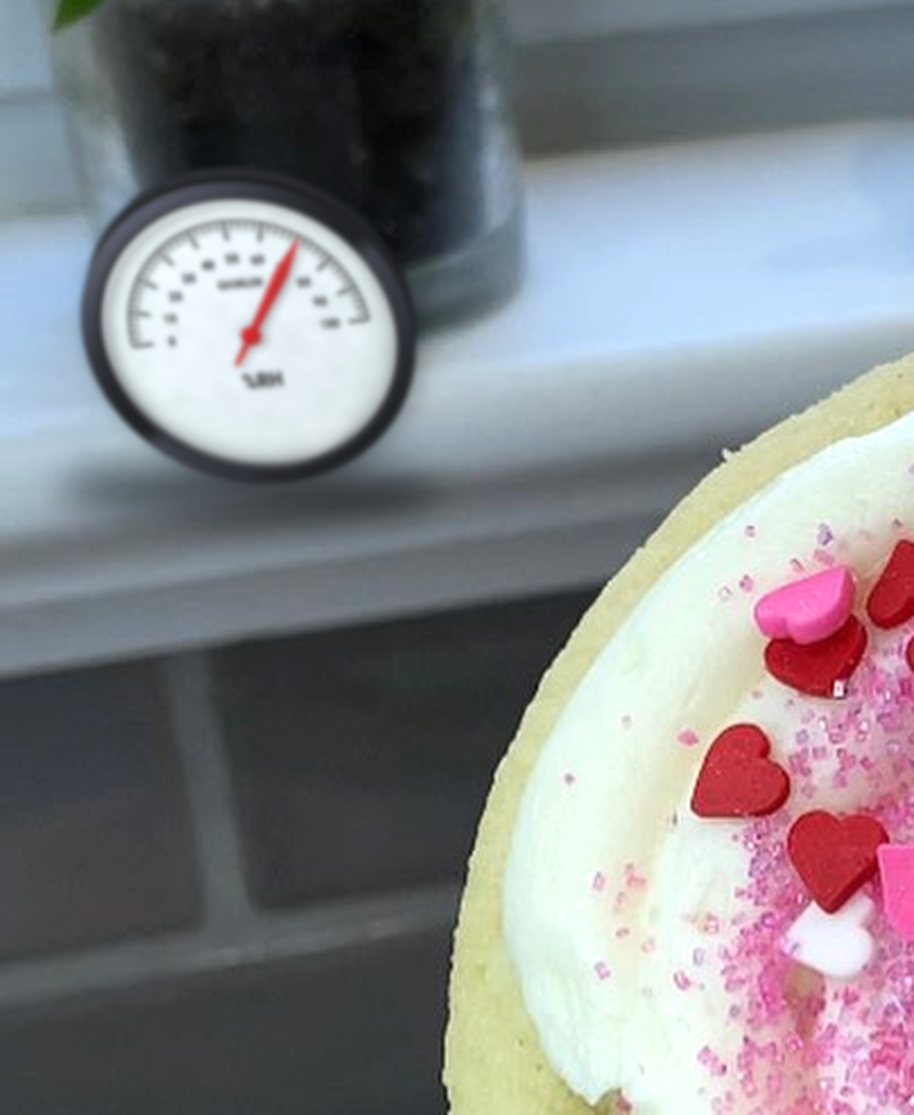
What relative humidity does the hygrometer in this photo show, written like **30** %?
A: **70** %
